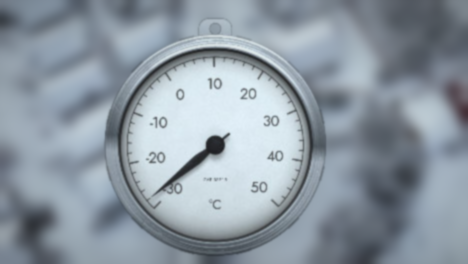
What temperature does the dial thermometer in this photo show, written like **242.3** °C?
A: **-28** °C
